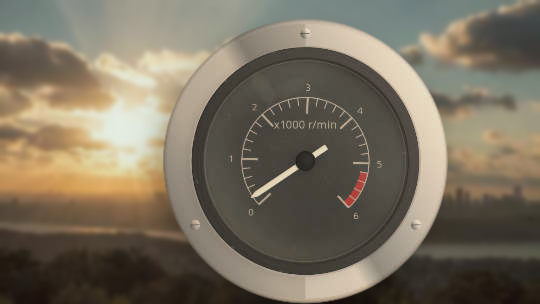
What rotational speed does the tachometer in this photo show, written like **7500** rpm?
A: **200** rpm
